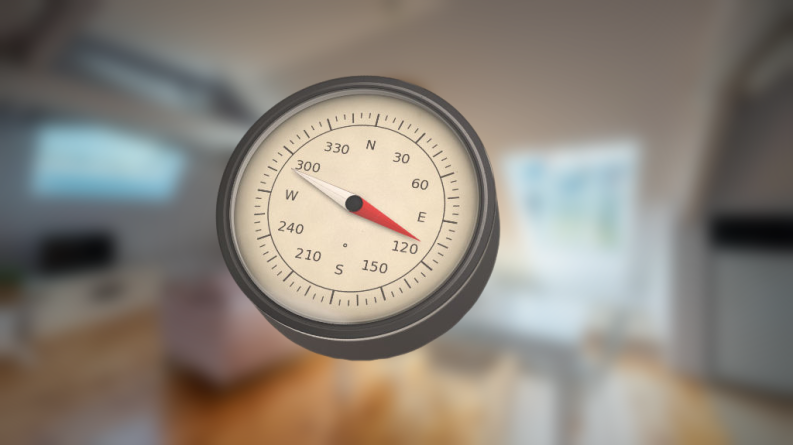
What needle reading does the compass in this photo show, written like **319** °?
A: **110** °
